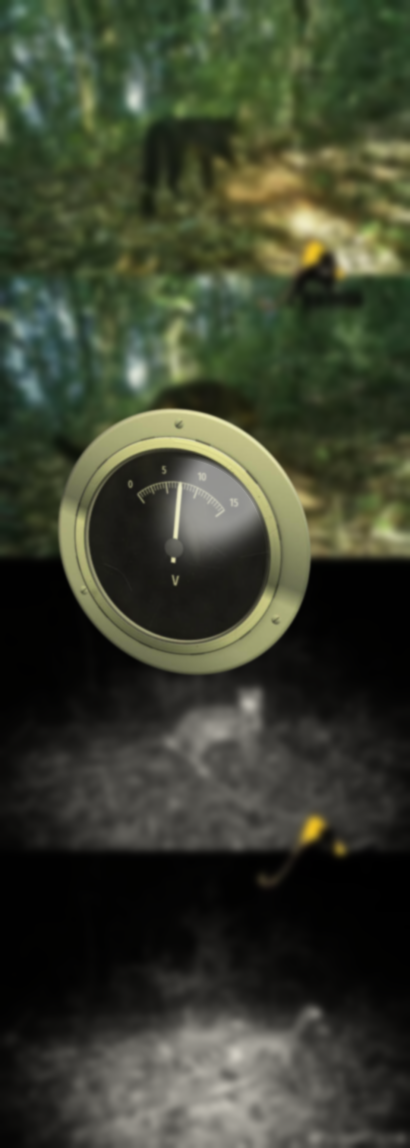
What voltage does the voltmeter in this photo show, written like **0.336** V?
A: **7.5** V
